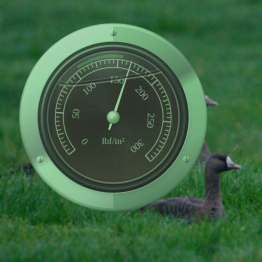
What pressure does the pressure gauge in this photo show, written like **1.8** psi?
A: **165** psi
